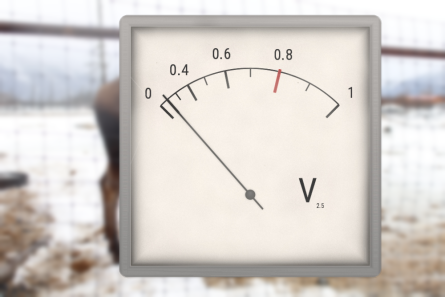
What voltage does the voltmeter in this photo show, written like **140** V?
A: **0.2** V
